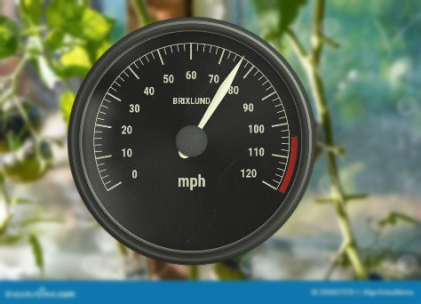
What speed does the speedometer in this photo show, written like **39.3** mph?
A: **76** mph
